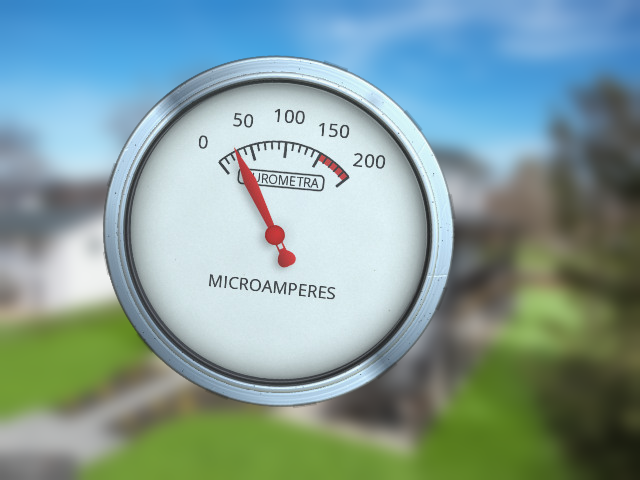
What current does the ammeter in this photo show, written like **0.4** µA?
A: **30** µA
